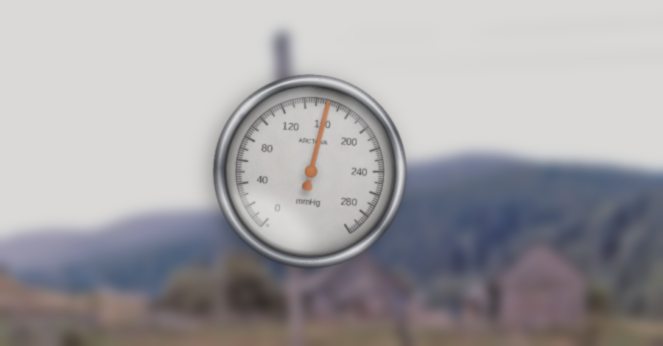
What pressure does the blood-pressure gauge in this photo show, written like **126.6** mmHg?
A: **160** mmHg
